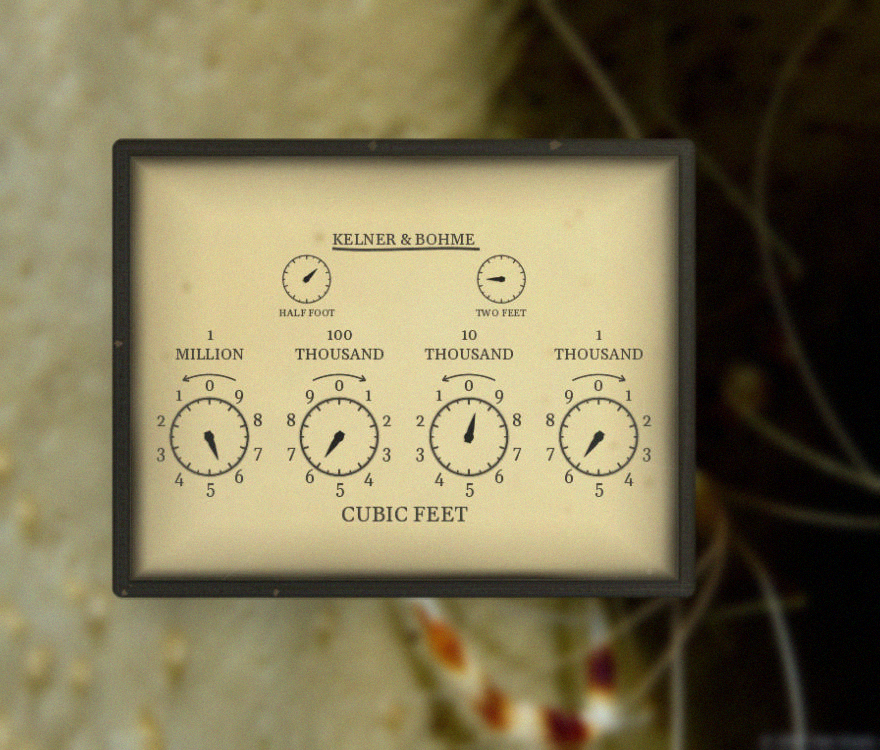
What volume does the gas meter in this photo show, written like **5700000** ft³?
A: **559600** ft³
